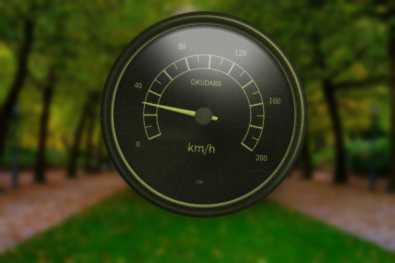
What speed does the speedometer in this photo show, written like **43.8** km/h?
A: **30** km/h
